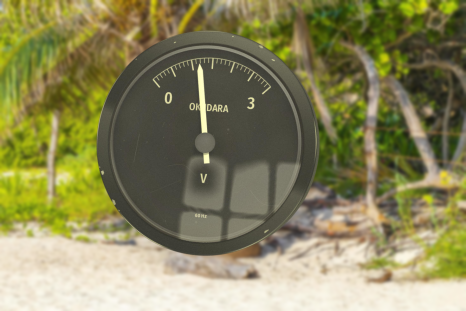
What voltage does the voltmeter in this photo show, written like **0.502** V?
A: **1.2** V
